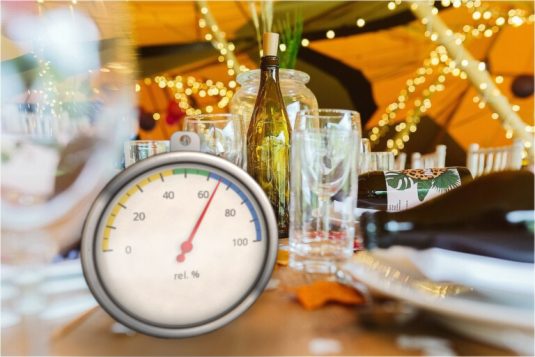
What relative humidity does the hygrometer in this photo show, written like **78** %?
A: **65** %
